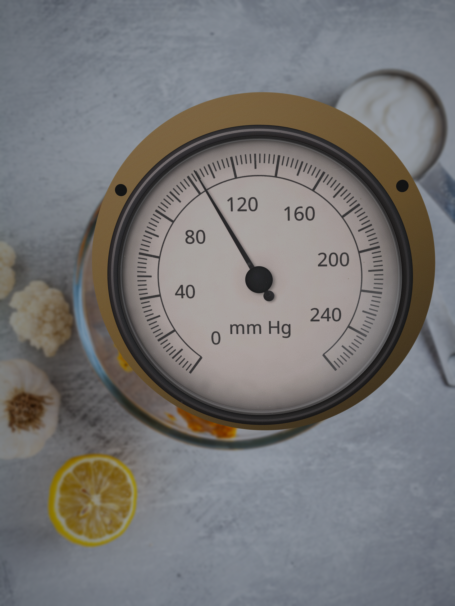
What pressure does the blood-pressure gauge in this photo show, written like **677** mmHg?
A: **104** mmHg
